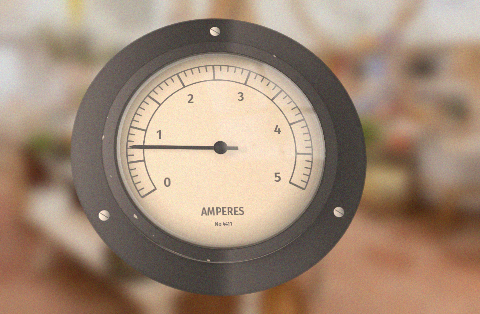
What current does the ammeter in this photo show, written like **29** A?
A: **0.7** A
